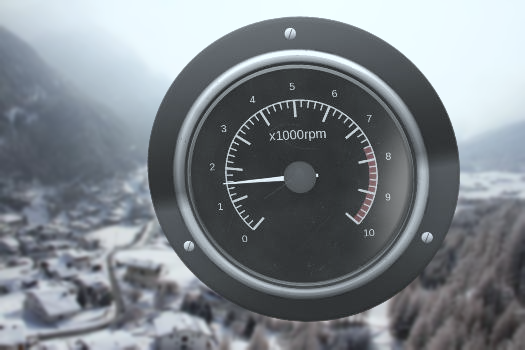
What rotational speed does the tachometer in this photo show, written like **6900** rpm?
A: **1600** rpm
